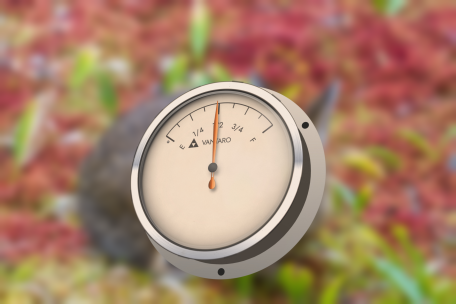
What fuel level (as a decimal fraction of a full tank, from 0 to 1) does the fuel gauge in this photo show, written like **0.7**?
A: **0.5**
